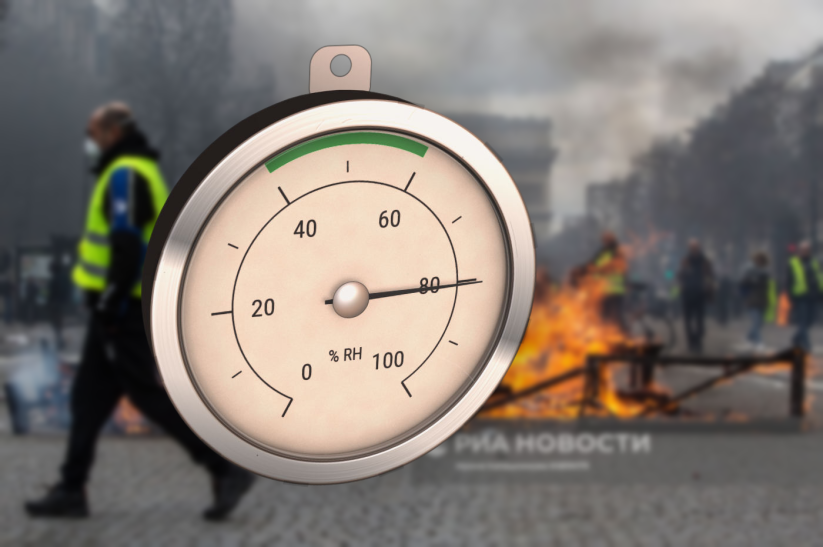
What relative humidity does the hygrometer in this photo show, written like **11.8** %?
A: **80** %
